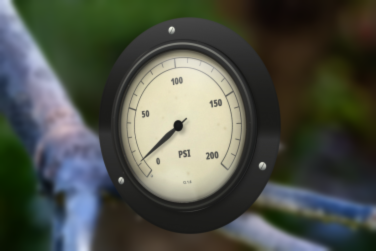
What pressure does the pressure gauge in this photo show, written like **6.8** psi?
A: **10** psi
